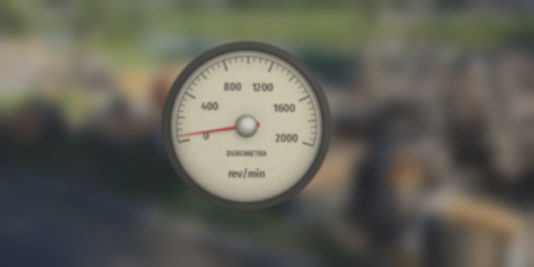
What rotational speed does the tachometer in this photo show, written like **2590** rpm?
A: **50** rpm
